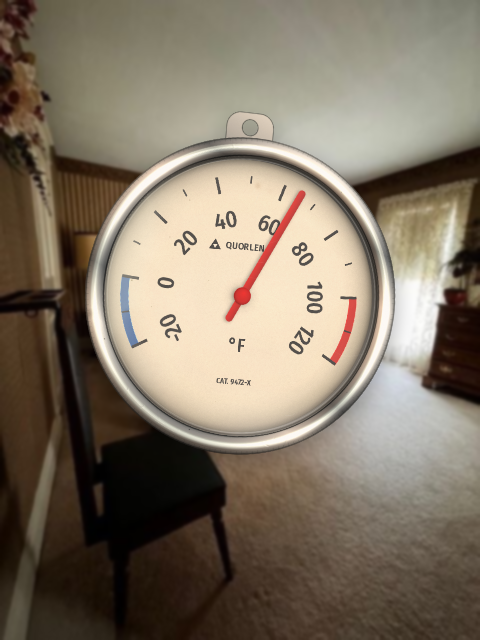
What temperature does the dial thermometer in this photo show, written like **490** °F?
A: **65** °F
